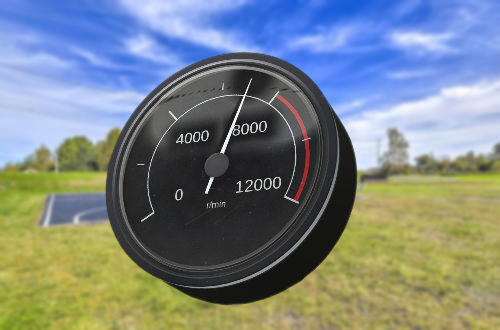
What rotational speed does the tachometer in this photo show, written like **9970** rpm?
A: **7000** rpm
